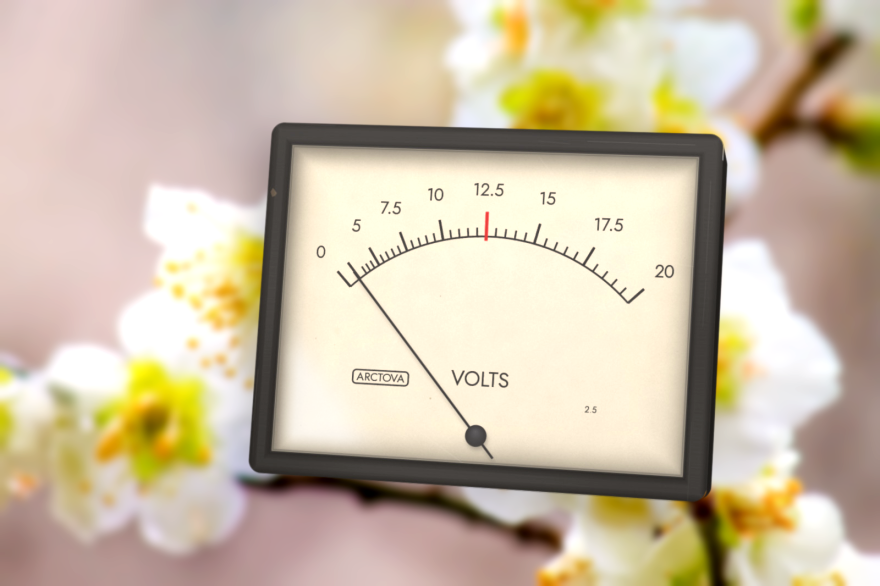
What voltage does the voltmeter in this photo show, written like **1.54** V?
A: **2.5** V
